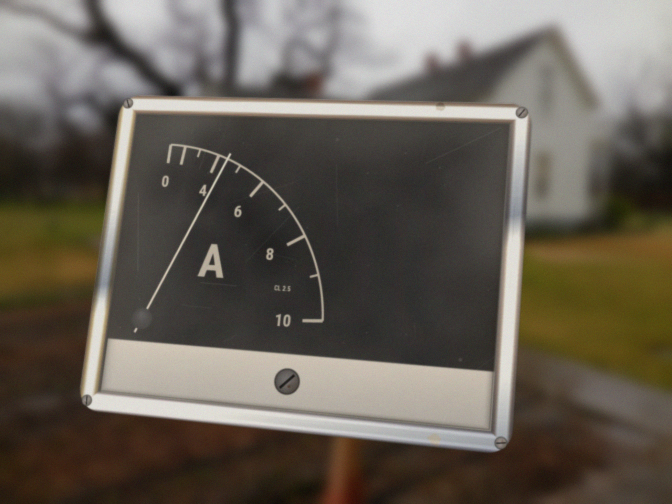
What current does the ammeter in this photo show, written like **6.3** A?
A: **4.5** A
